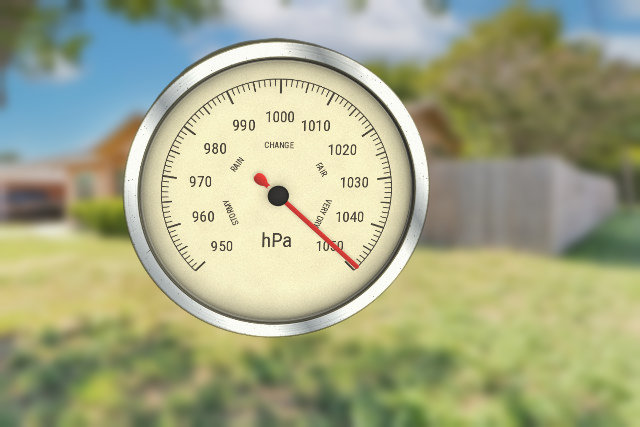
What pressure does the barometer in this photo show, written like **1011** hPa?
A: **1049** hPa
